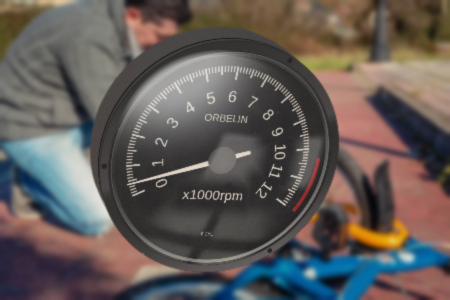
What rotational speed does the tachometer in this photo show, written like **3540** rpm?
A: **500** rpm
